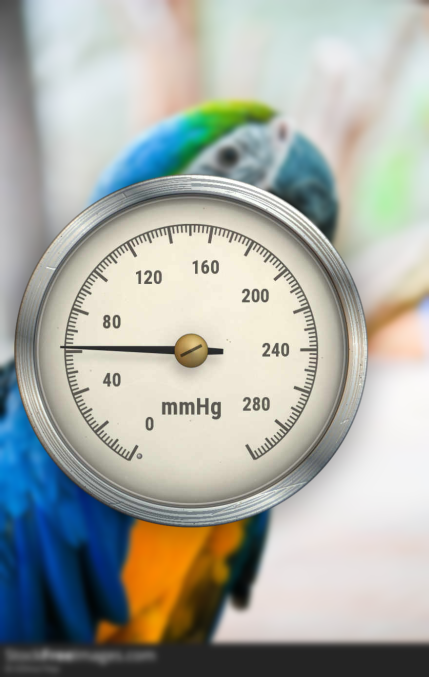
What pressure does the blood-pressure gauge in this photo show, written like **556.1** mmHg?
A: **62** mmHg
